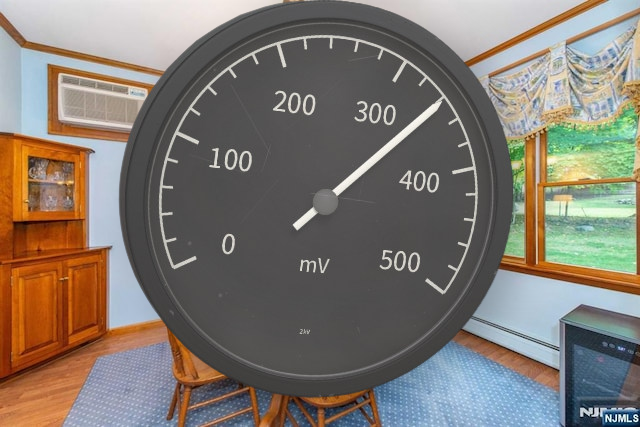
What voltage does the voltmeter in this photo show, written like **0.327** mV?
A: **340** mV
